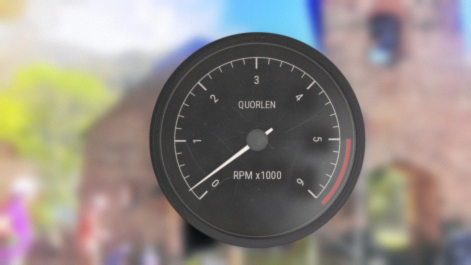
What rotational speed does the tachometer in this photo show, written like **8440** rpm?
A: **200** rpm
